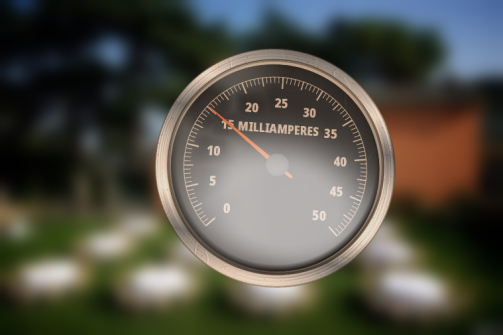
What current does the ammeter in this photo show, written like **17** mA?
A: **15** mA
